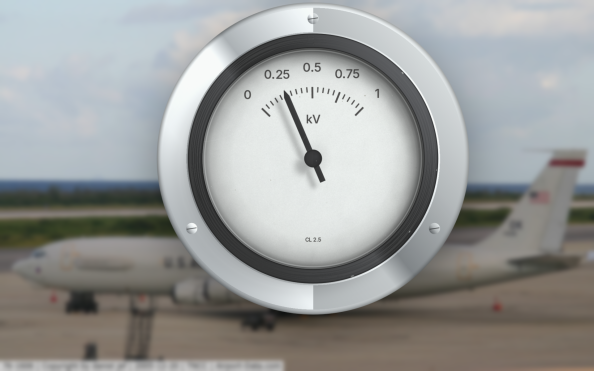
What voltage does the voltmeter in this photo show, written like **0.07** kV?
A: **0.25** kV
